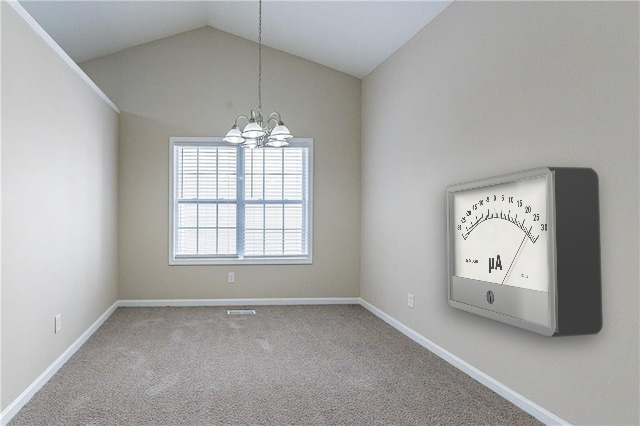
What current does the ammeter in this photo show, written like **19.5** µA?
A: **25** µA
